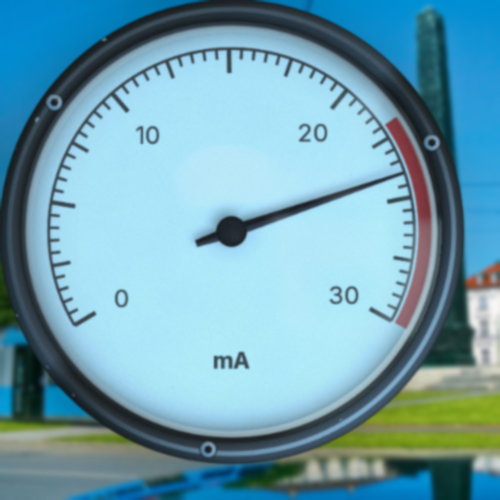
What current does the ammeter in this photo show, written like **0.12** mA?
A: **24** mA
